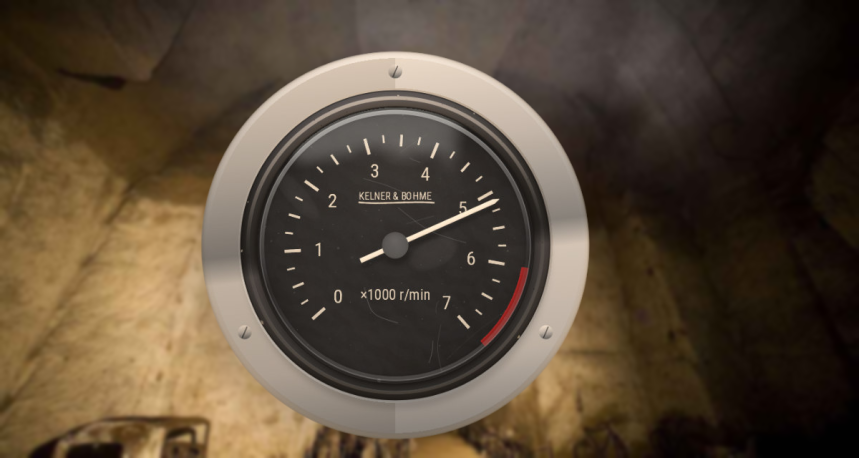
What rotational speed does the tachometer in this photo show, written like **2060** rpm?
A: **5125** rpm
